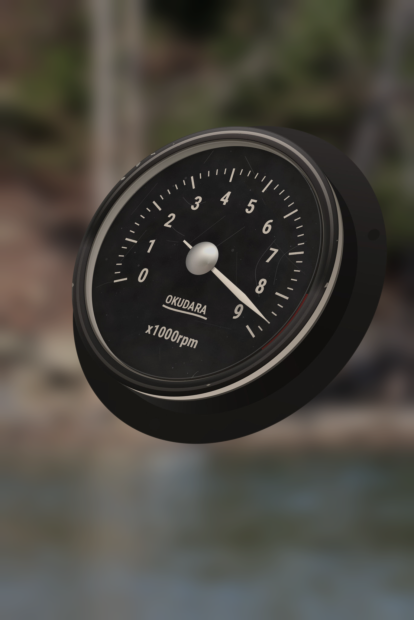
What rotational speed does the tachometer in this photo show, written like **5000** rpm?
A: **8600** rpm
